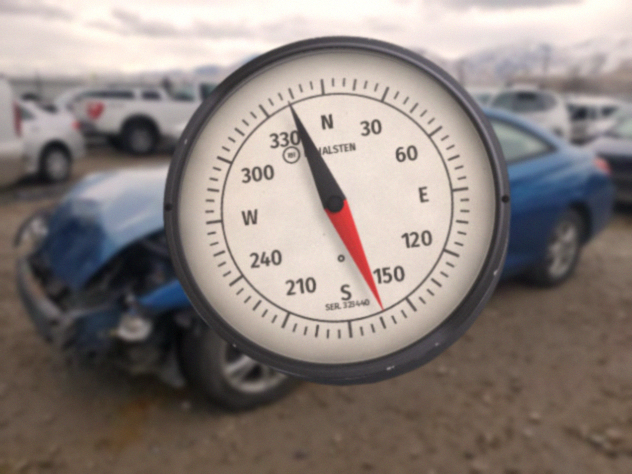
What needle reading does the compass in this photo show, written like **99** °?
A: **162.5** °
